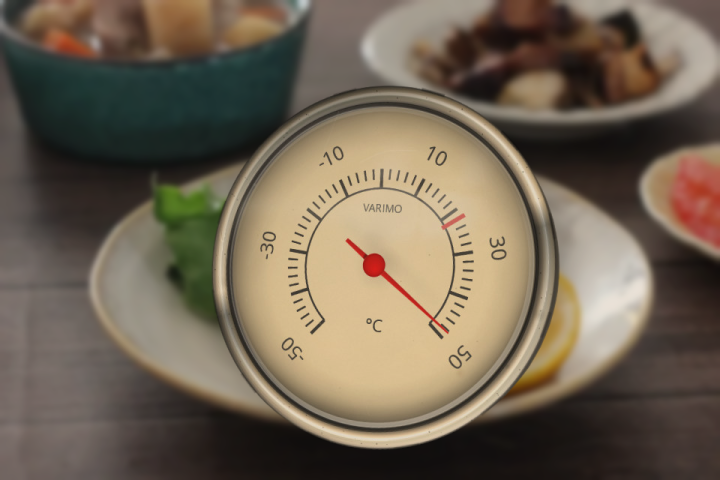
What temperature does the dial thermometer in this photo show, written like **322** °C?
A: **48** °C
